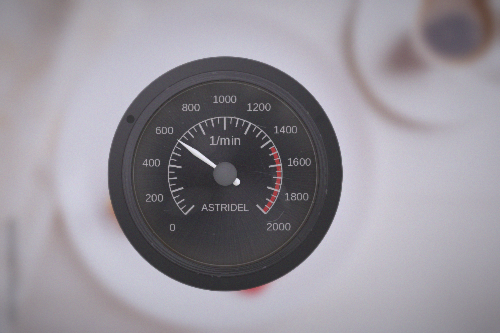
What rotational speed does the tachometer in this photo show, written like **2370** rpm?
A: **600** rpm
